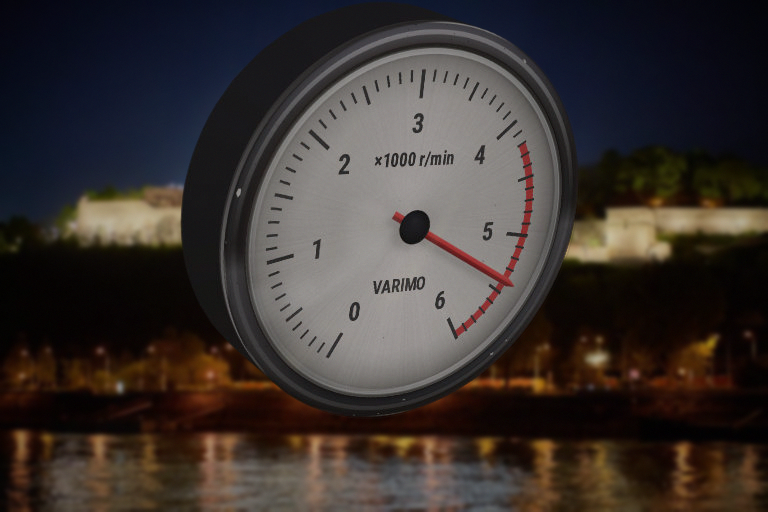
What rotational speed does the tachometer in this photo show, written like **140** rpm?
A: **5400** rpm
